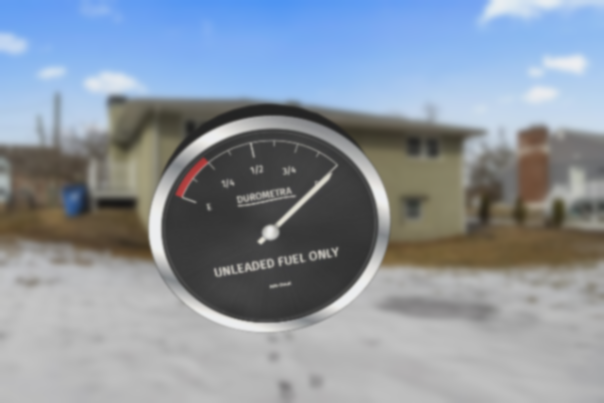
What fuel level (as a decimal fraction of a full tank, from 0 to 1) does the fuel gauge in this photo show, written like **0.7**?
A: **1**
